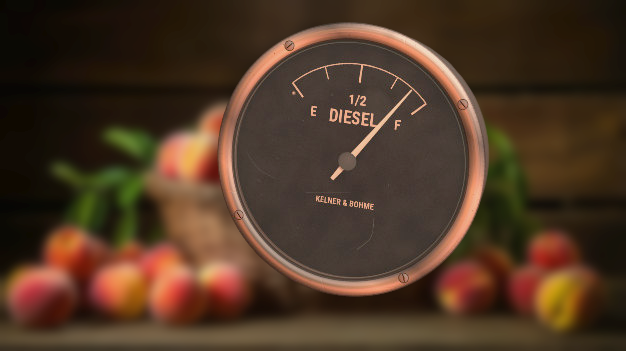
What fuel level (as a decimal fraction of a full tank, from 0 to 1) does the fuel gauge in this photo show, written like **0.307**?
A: **0.875**
